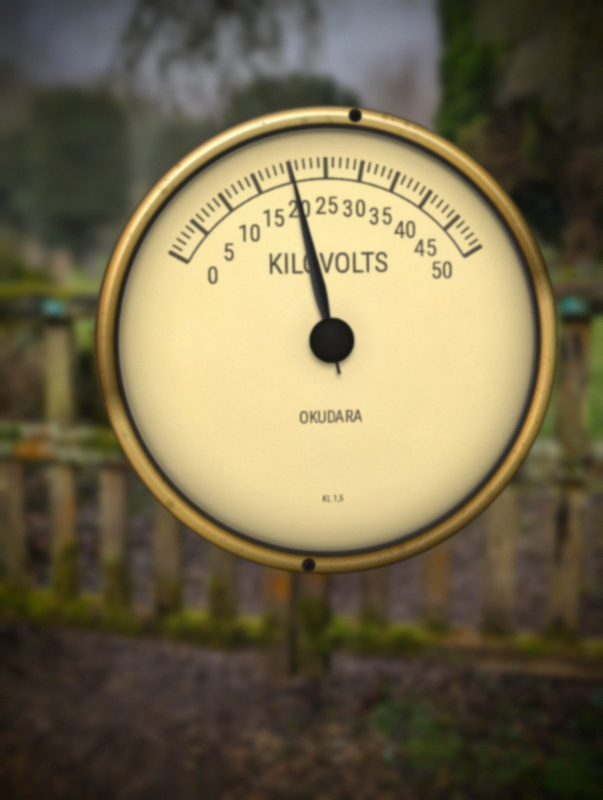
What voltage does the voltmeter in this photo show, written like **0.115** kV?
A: **20** kV
